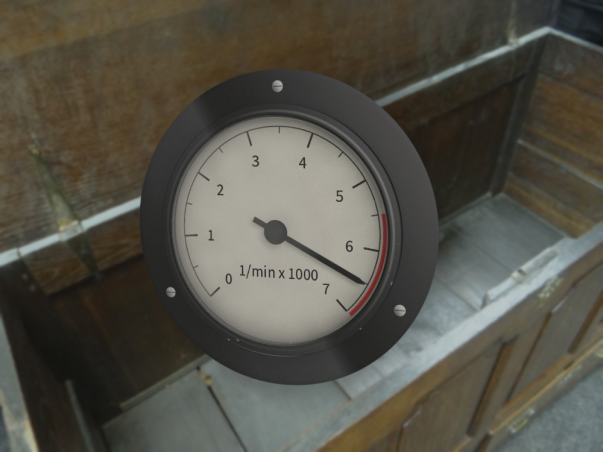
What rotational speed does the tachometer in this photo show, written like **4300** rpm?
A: **6500** rpm
